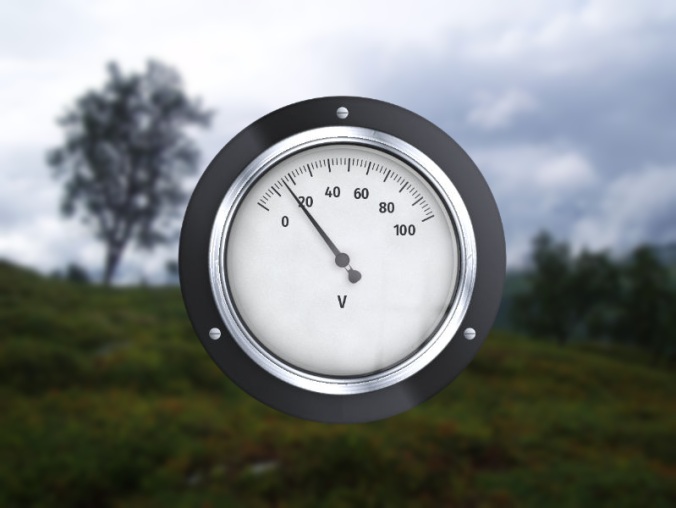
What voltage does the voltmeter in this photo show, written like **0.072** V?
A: **16** V
